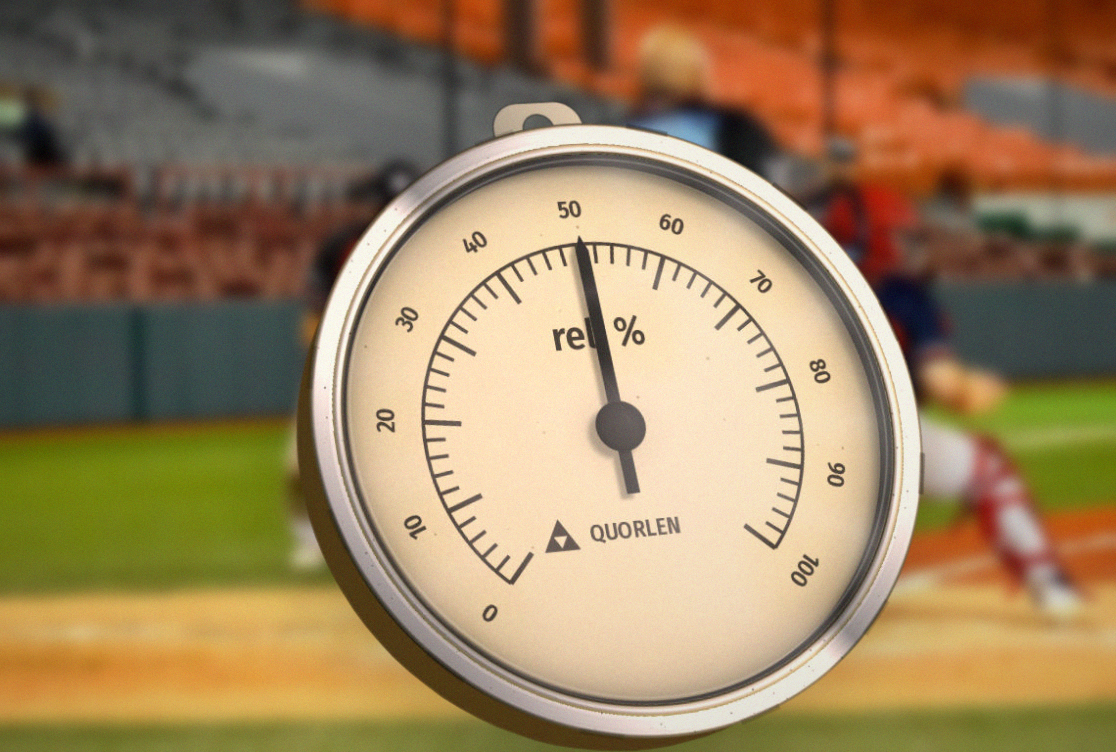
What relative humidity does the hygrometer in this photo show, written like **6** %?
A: **50** %
